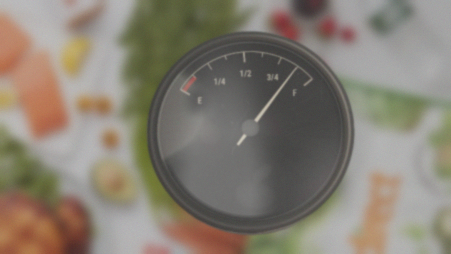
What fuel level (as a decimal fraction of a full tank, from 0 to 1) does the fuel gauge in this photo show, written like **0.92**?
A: **0.875**
